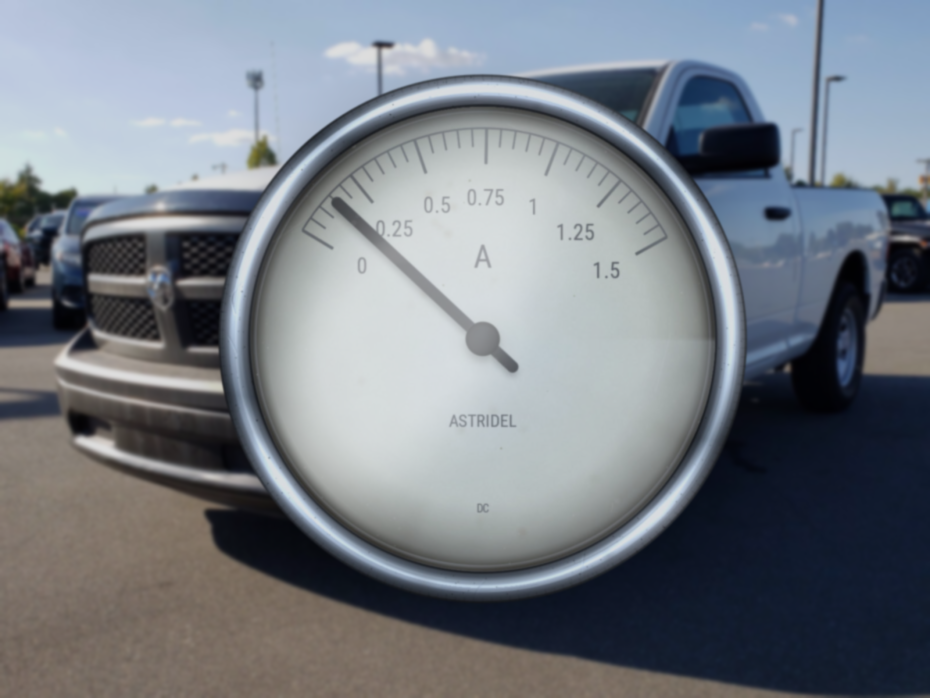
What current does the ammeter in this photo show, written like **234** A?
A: **0.15** A
